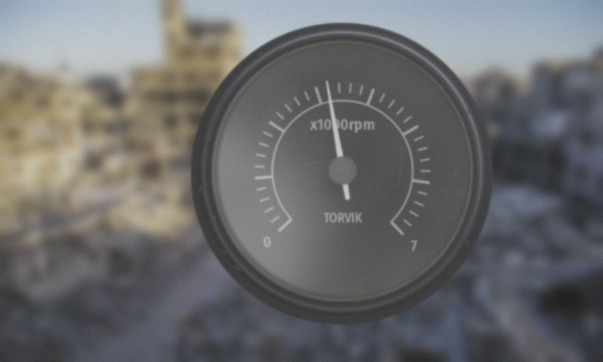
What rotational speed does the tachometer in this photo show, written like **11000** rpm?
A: **3200** rpm
